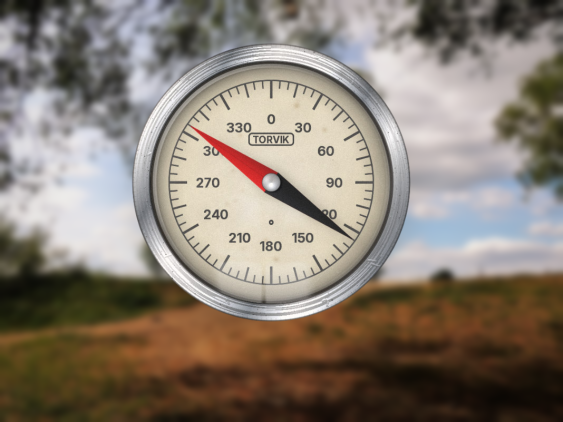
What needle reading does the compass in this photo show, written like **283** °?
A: **305** °
